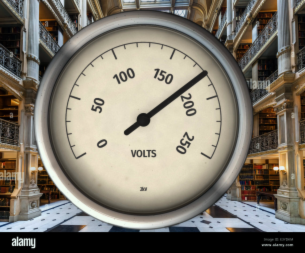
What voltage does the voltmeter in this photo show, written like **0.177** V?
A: **180** V
